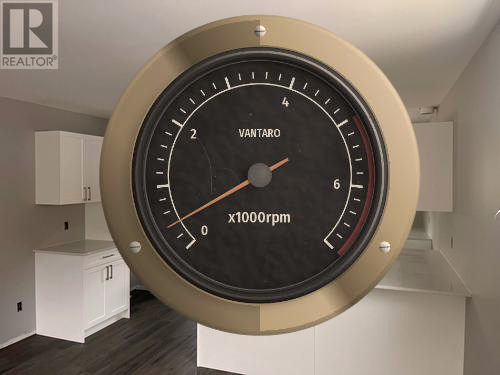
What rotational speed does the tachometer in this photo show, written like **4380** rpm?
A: **400** rpm
